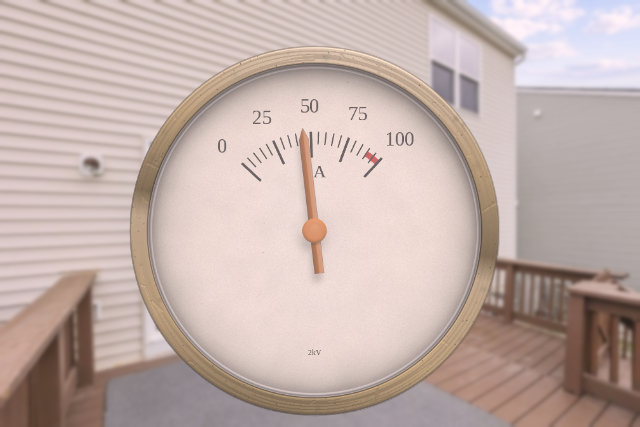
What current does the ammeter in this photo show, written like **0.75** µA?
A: **45** µA
